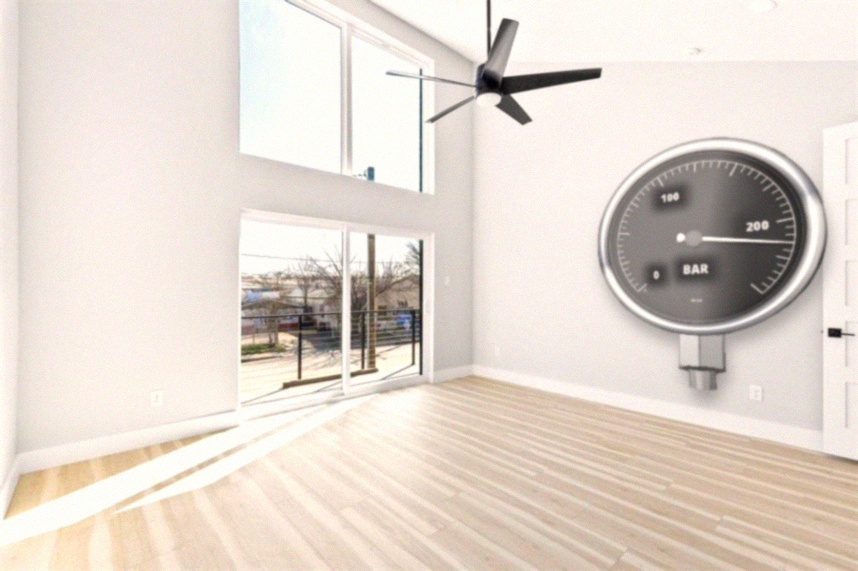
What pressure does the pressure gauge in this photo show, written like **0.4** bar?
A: **215** bar
